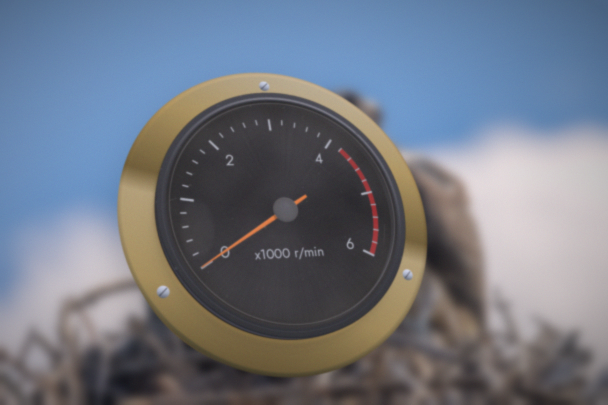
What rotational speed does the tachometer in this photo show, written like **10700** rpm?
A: **0** rpm
